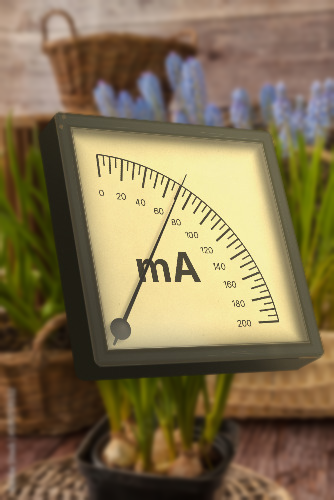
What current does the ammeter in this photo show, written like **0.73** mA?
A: **70** mA
